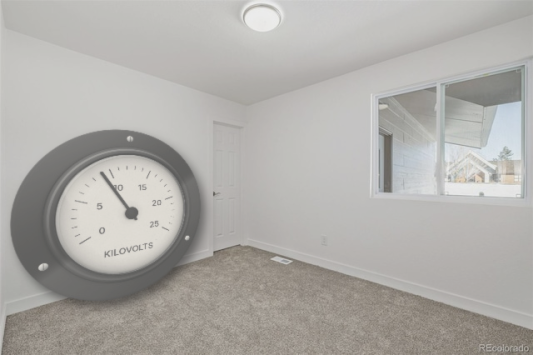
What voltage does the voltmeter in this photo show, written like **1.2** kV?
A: **9** kV
